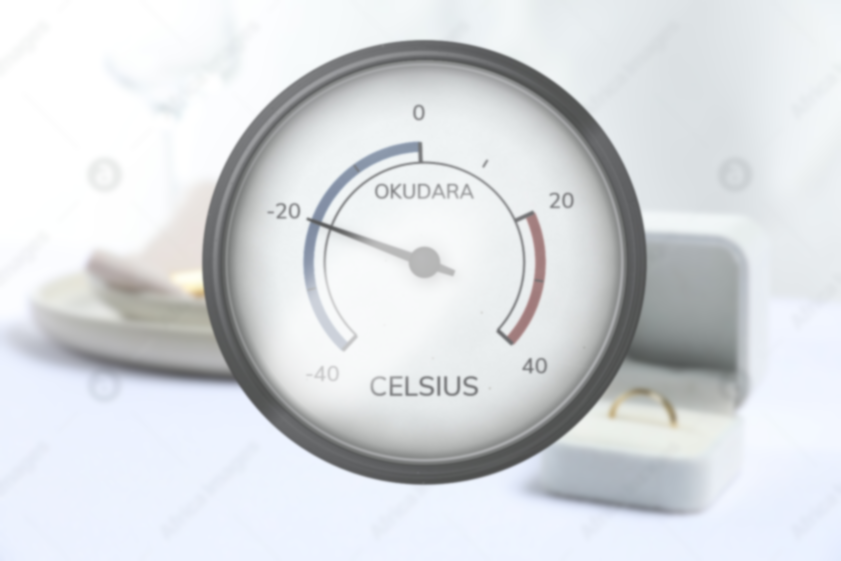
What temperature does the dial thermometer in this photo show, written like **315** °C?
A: **-20** °C
